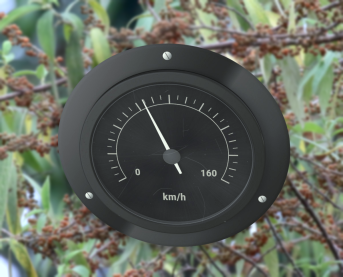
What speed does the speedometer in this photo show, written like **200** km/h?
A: **65** km/h
